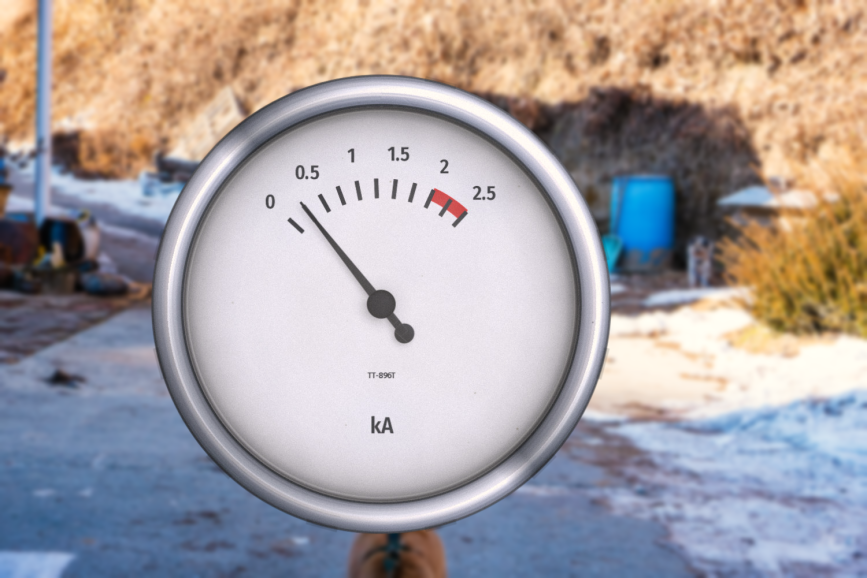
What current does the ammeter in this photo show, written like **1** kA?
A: **0.25** kA
